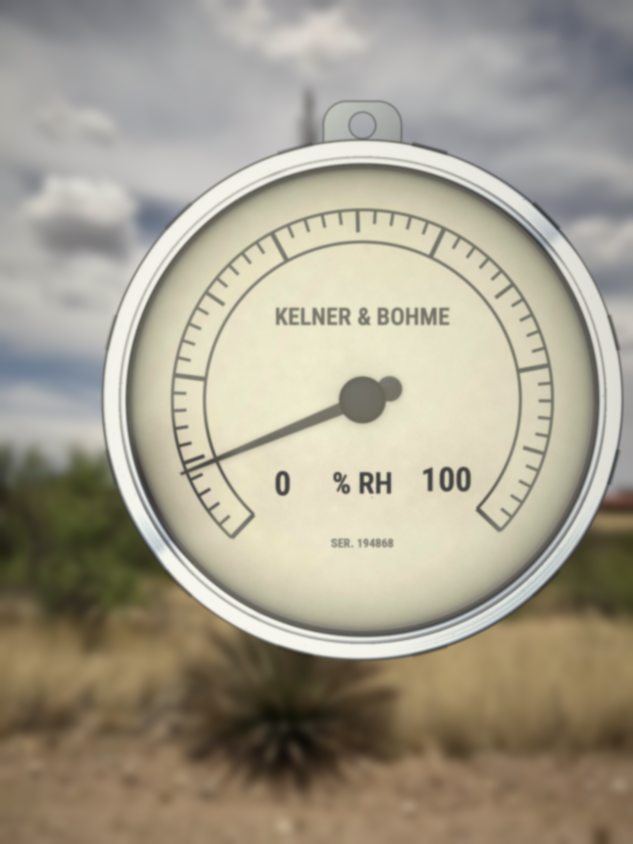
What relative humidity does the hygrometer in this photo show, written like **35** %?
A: **9** %
